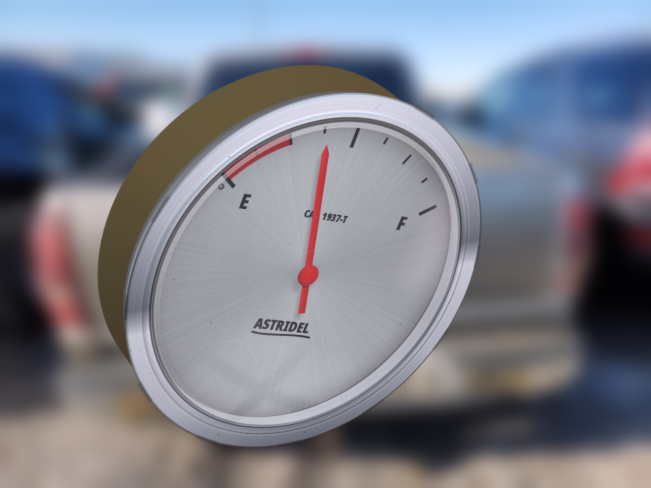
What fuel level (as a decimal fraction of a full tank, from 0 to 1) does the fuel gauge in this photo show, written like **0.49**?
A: **0.375**
